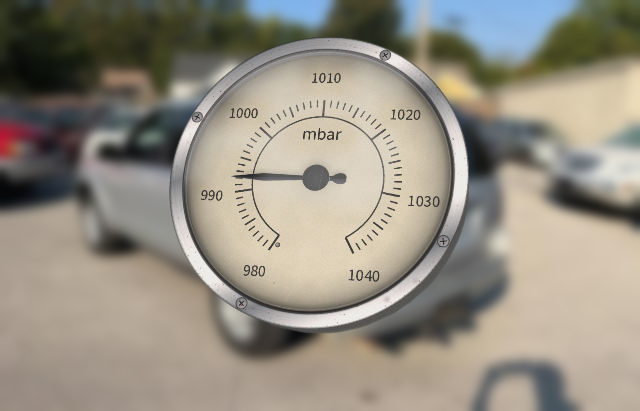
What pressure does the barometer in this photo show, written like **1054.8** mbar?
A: **992** mbar
